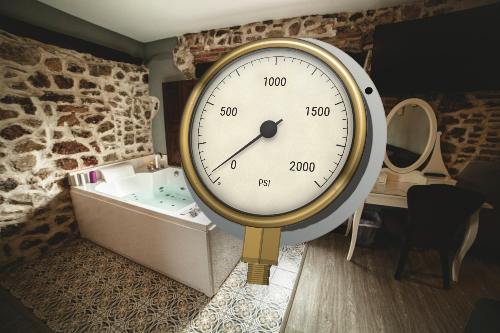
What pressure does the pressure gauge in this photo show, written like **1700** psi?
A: **50** psi
